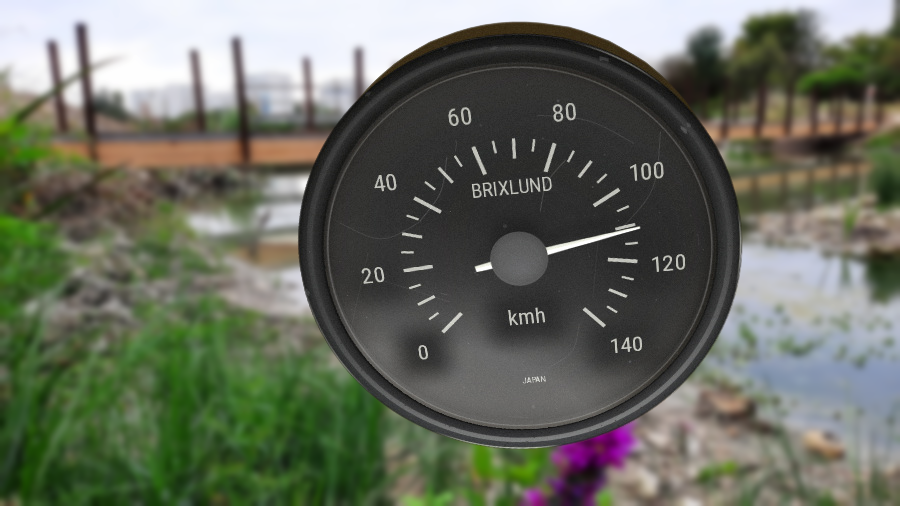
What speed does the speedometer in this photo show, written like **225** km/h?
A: **110** km/h
